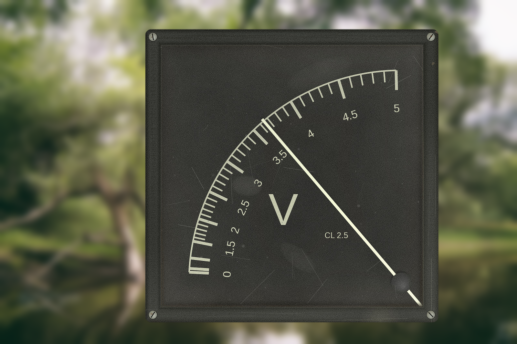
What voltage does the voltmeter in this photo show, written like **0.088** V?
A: **3.65** V
